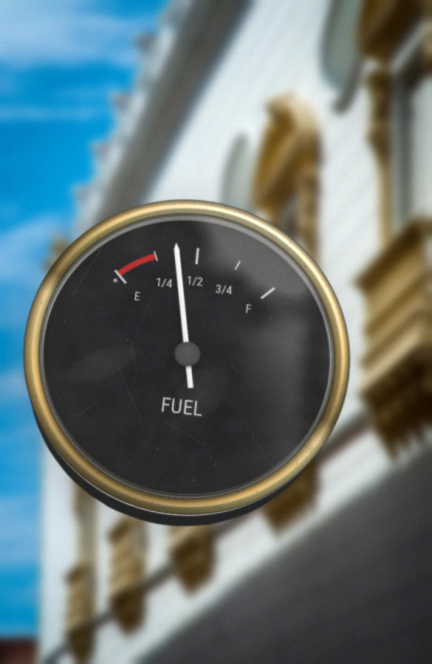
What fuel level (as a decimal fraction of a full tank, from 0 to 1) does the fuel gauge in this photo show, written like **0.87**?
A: **0.375**
